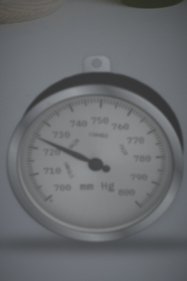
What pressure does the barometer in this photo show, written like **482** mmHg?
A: **725** mmHg
